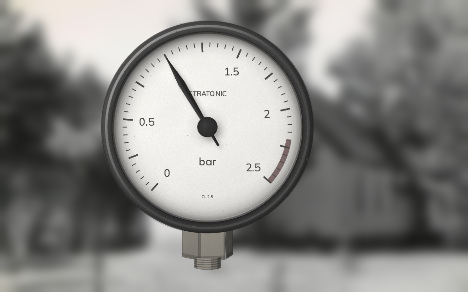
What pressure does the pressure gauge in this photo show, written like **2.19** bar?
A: **1** bar
